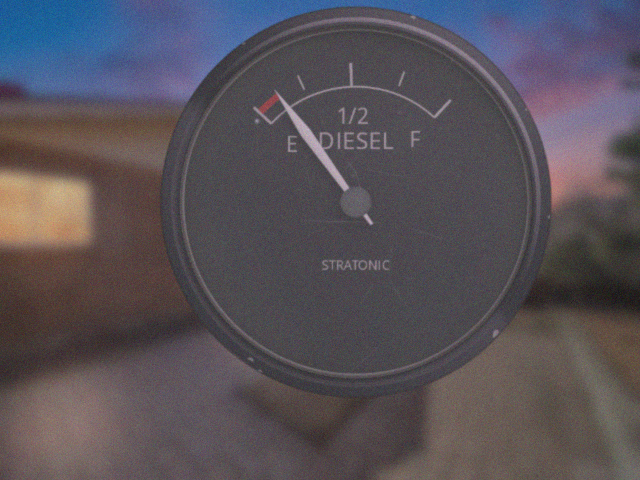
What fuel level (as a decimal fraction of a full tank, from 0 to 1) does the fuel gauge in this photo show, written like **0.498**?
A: **0.125**
